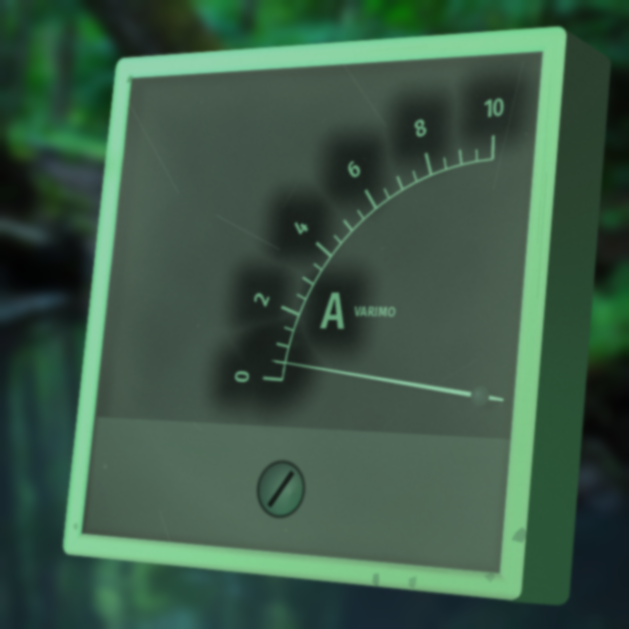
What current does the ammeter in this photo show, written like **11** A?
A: **0.5** A
